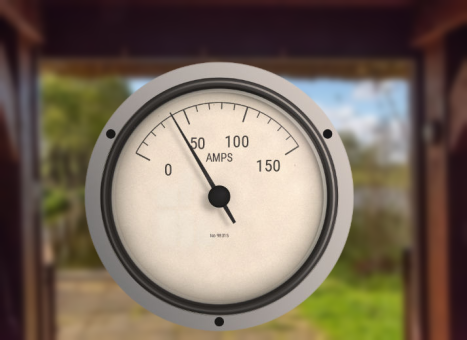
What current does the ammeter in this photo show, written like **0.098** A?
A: **40** A
